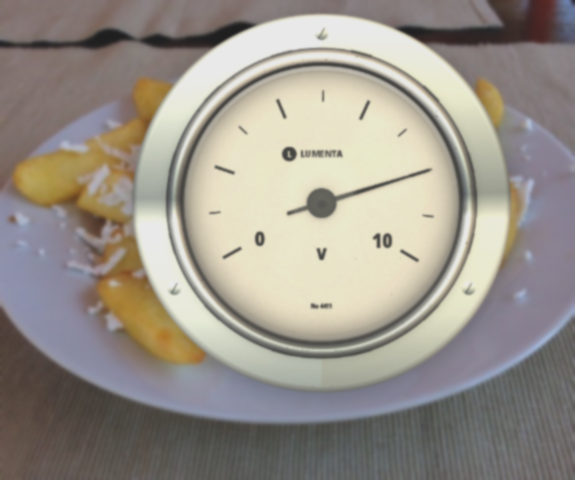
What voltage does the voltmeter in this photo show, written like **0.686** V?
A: **8** V
